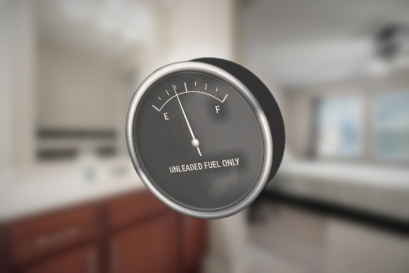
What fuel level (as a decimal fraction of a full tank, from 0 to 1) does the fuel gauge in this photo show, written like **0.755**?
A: **0.375**
